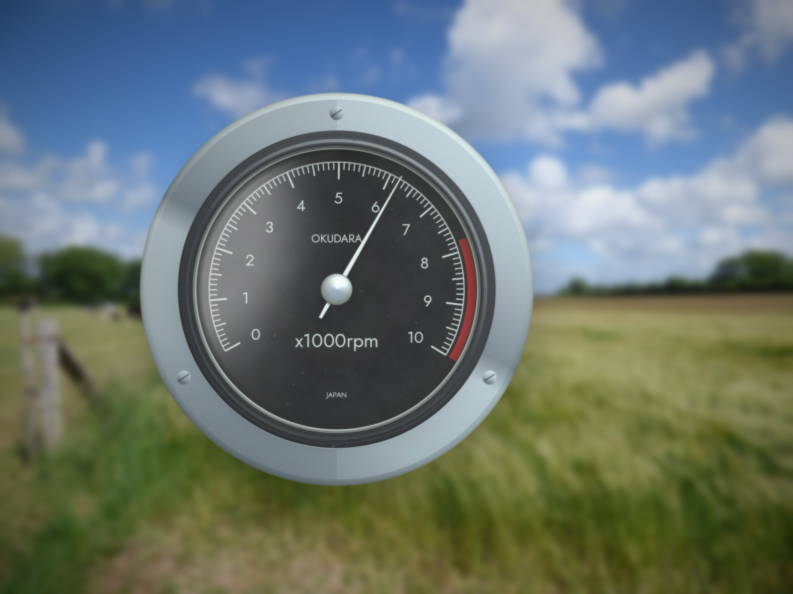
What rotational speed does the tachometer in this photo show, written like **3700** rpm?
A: **6200** rpm
